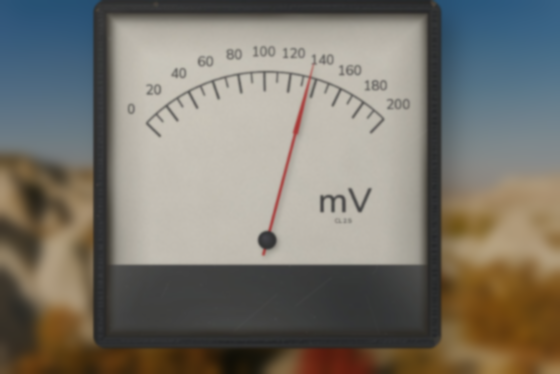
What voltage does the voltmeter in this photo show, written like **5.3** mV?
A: **135** mV
